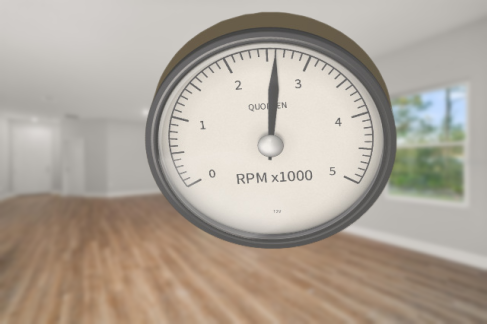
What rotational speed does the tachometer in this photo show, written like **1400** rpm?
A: **2600** rpm
